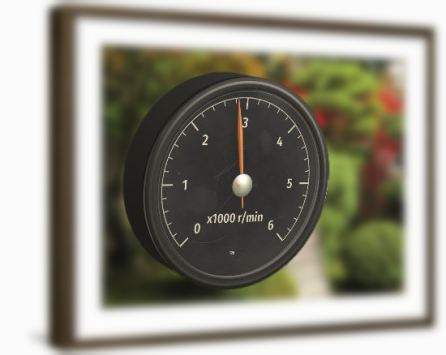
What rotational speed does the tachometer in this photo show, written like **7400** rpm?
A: **2800** rpm
